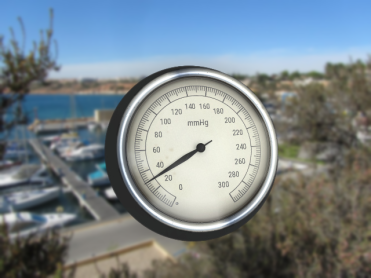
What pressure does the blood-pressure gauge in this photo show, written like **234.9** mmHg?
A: **30** mmHg
